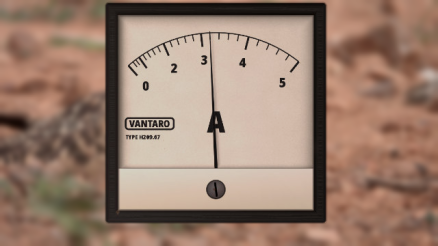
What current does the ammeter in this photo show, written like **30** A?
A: **3.2** A
